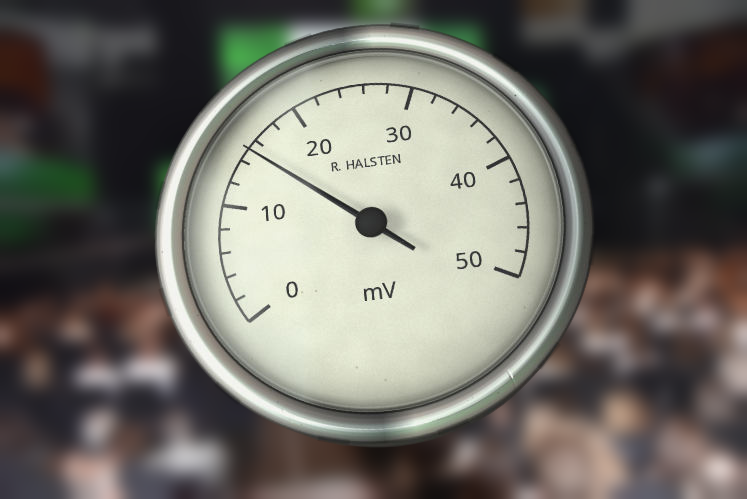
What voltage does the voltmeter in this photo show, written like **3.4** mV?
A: **15** mV
